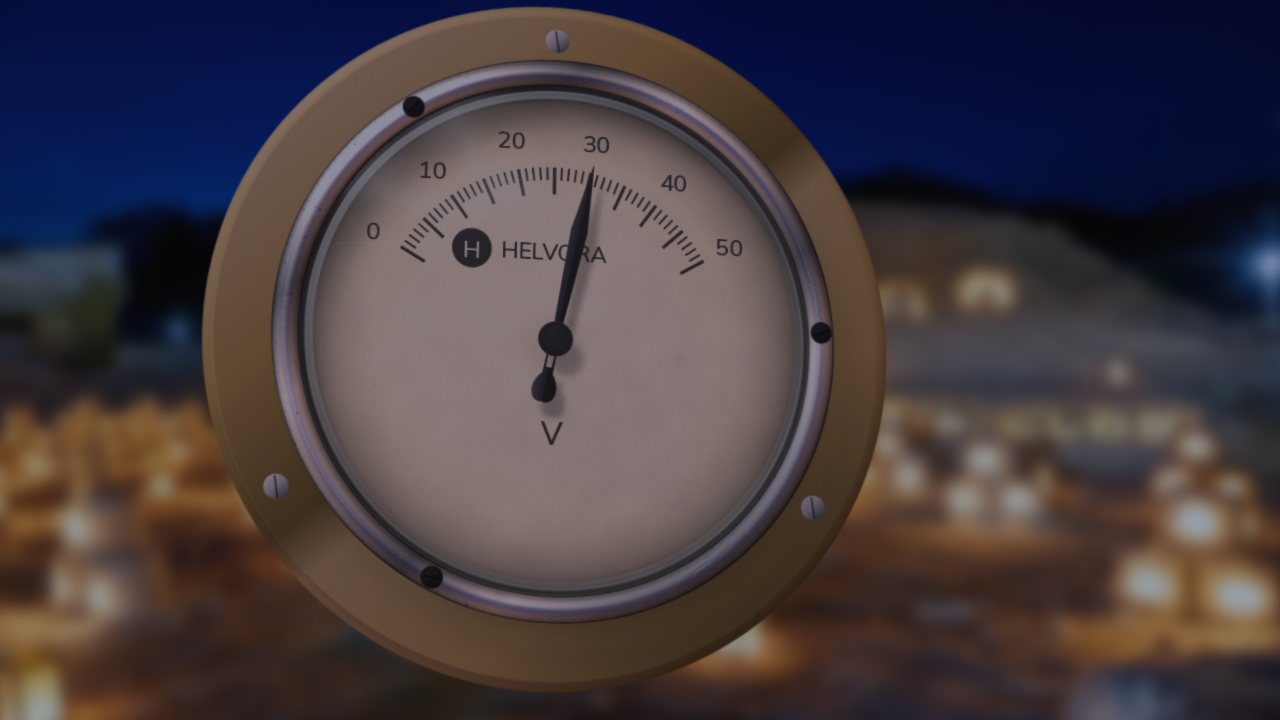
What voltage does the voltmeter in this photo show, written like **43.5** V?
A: **30** V
